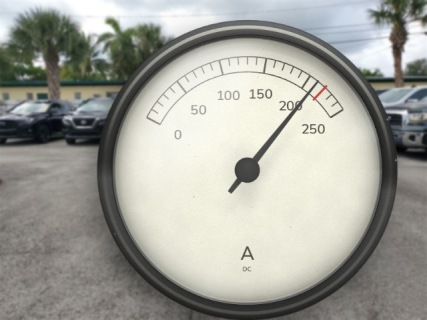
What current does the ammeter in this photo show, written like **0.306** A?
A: **210** A
